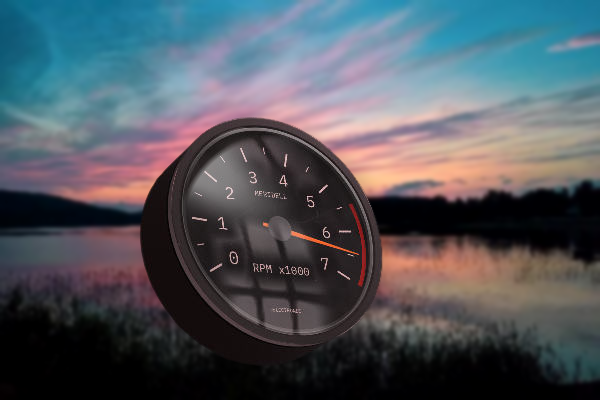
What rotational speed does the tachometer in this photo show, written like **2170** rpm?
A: **6500** rpm
